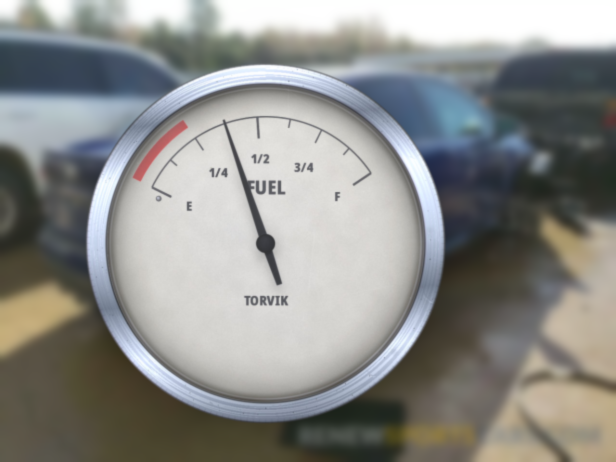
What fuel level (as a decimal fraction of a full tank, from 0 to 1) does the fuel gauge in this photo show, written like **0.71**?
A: **0.375**
